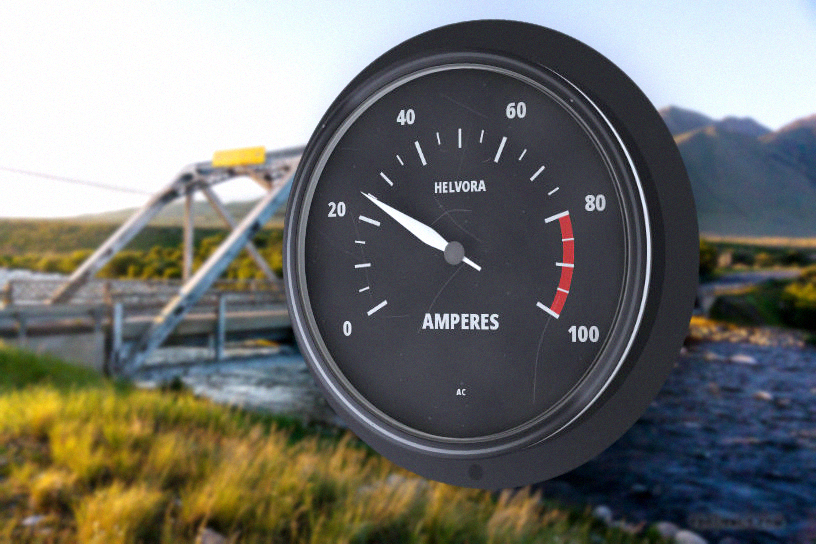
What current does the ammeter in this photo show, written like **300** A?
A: **25** A
